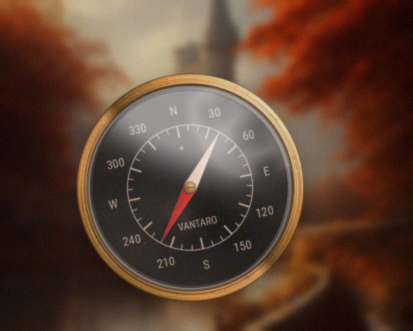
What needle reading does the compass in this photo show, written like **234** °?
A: **220** °
